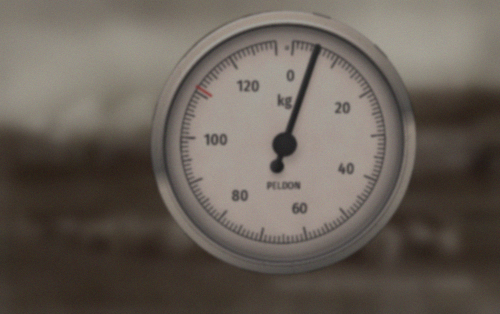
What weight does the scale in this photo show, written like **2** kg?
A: **5** kg
